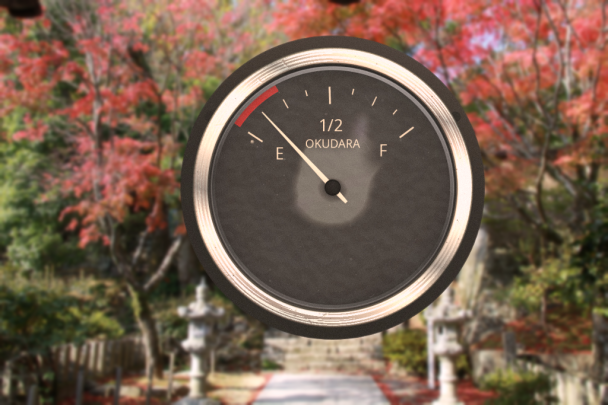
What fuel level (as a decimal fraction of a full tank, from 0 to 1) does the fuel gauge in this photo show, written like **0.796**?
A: **0.125**
